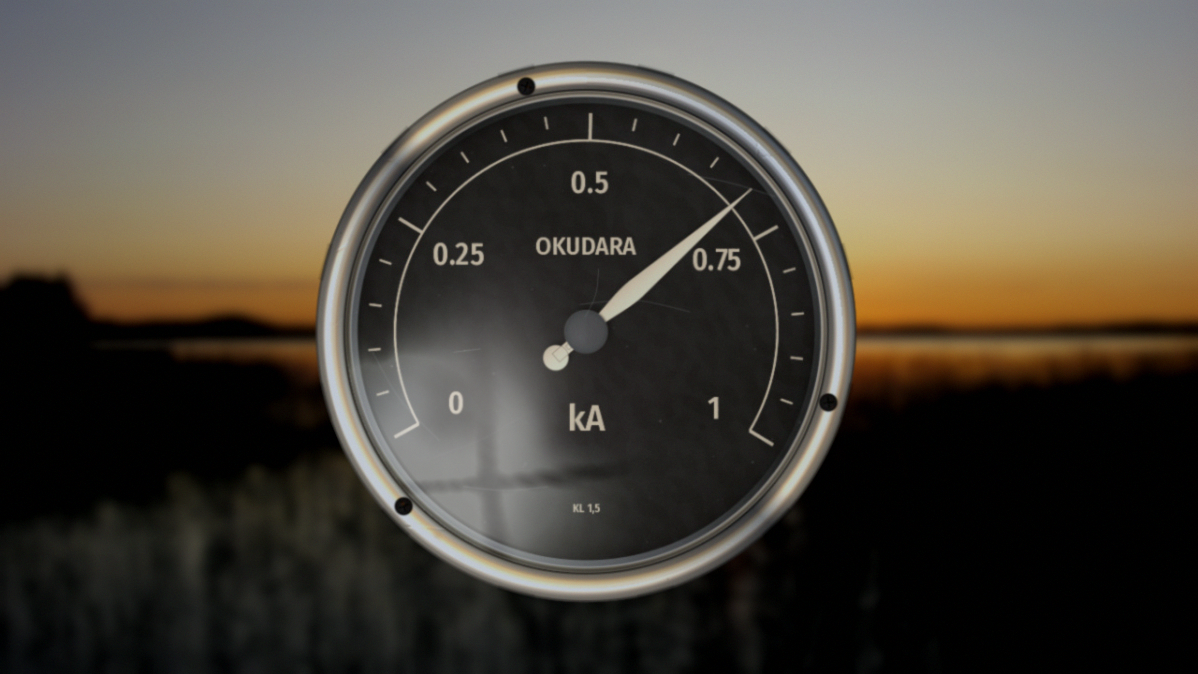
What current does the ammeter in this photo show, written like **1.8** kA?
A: **0.7** kA
